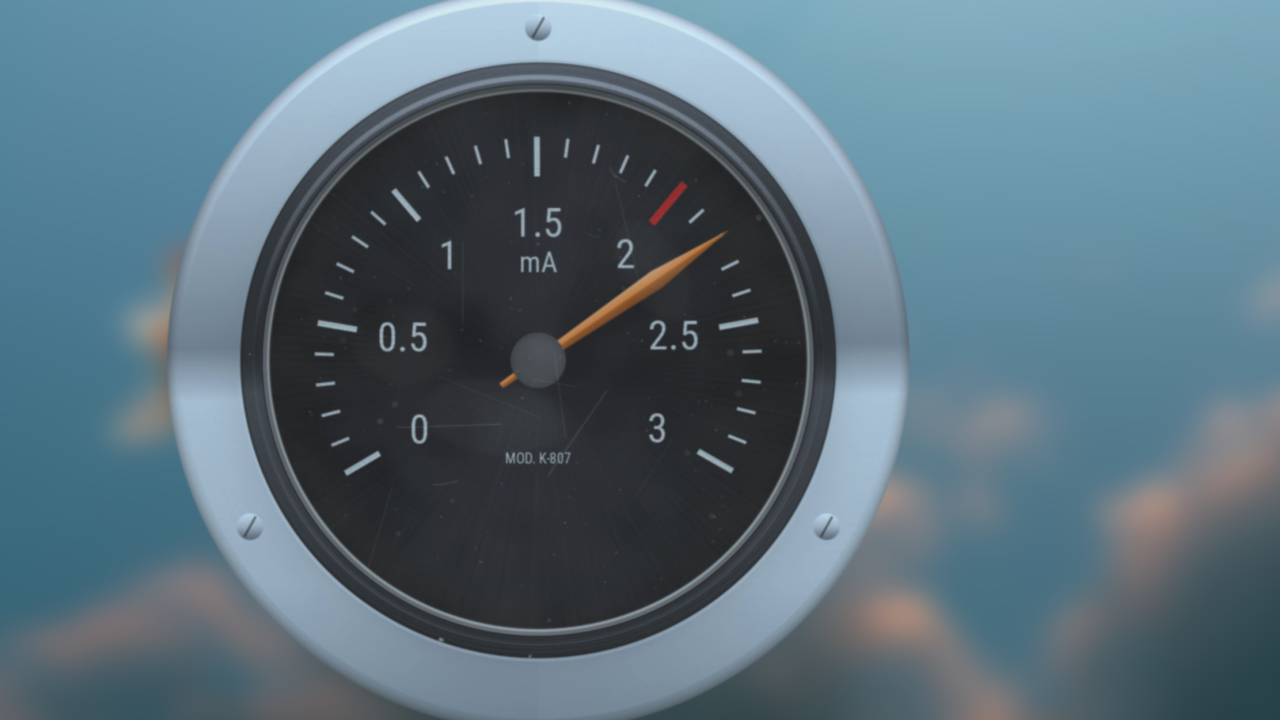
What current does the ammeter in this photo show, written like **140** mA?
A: **2.2** mA
